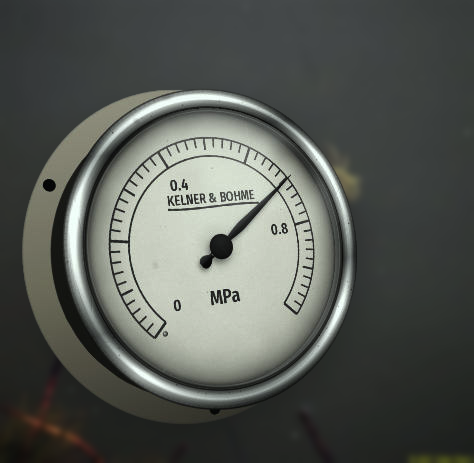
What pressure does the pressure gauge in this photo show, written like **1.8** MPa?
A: **0.7** MPa
